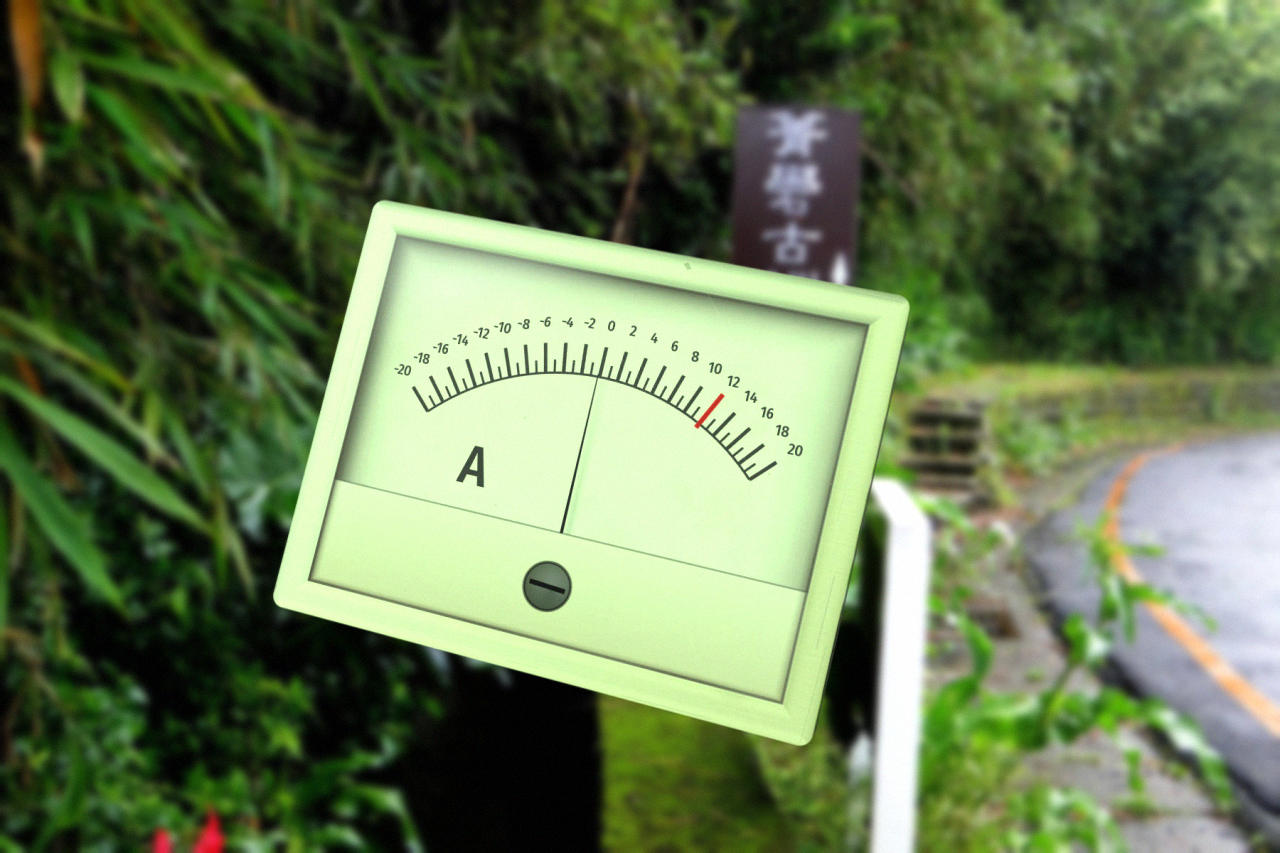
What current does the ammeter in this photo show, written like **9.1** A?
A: **0** A
